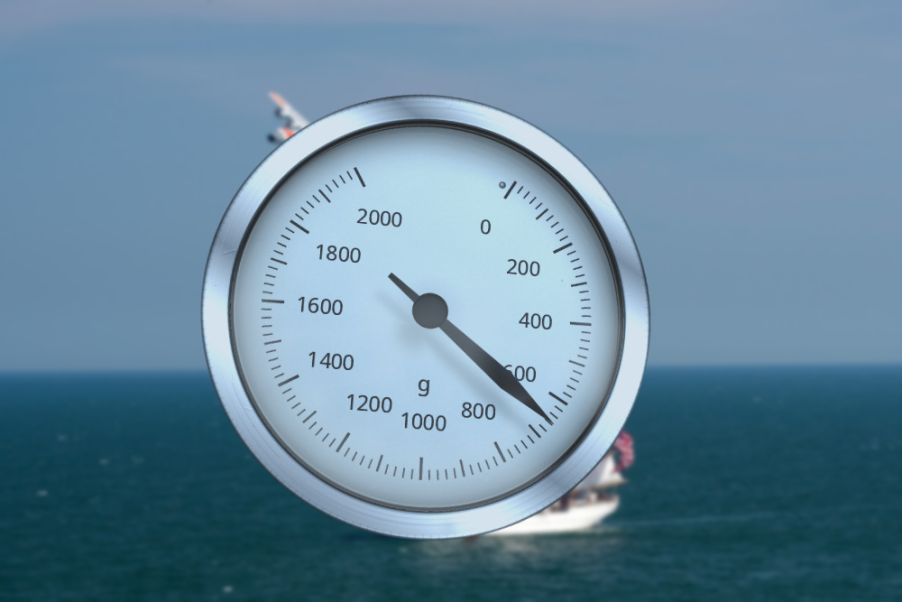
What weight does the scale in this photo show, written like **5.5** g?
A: **660** g
